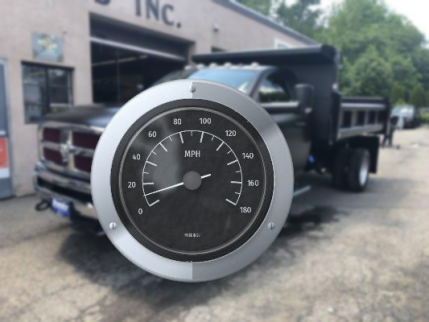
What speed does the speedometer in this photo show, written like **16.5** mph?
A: **10** mph
